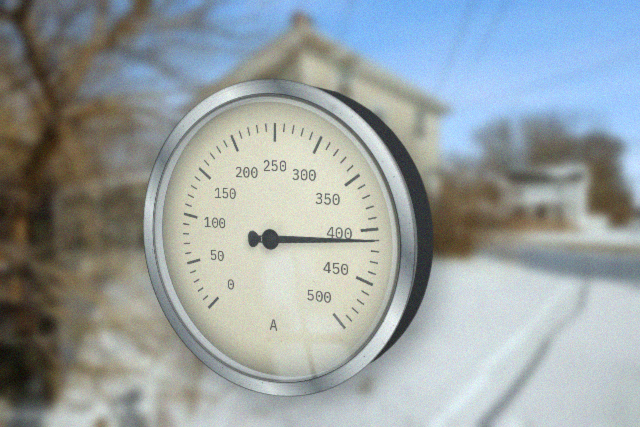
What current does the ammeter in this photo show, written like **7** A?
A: **410** A
